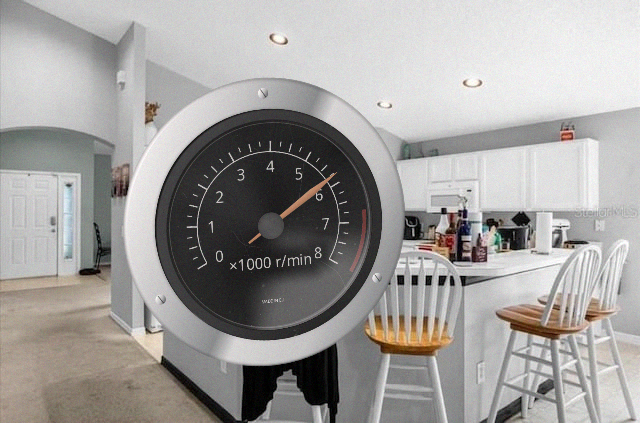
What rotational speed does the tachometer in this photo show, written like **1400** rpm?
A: **5750** rpm
